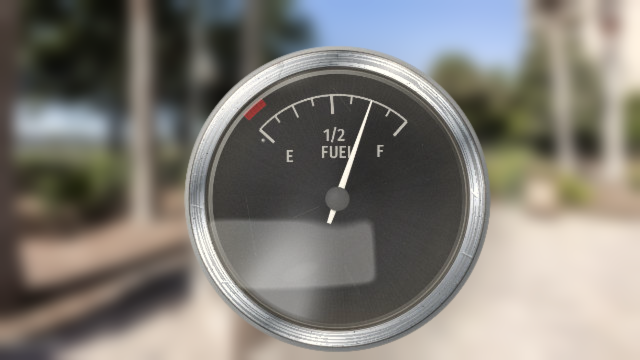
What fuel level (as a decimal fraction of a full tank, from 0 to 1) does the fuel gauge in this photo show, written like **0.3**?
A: **0.75**
